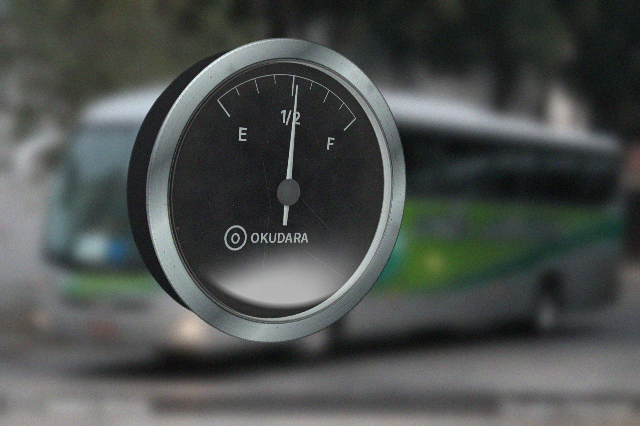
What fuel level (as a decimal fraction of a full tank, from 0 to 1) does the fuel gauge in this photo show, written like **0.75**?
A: **0.5**
